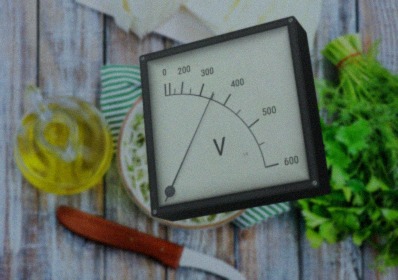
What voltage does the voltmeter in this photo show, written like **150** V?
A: **350** V
